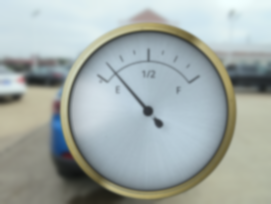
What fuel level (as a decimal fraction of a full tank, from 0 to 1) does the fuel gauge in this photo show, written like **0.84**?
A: **0.125**
